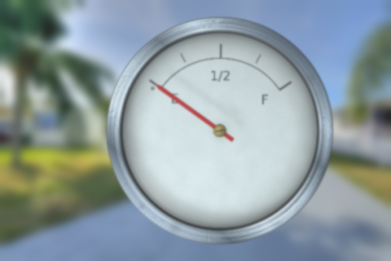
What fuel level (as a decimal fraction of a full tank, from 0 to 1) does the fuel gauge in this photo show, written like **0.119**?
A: **0**
